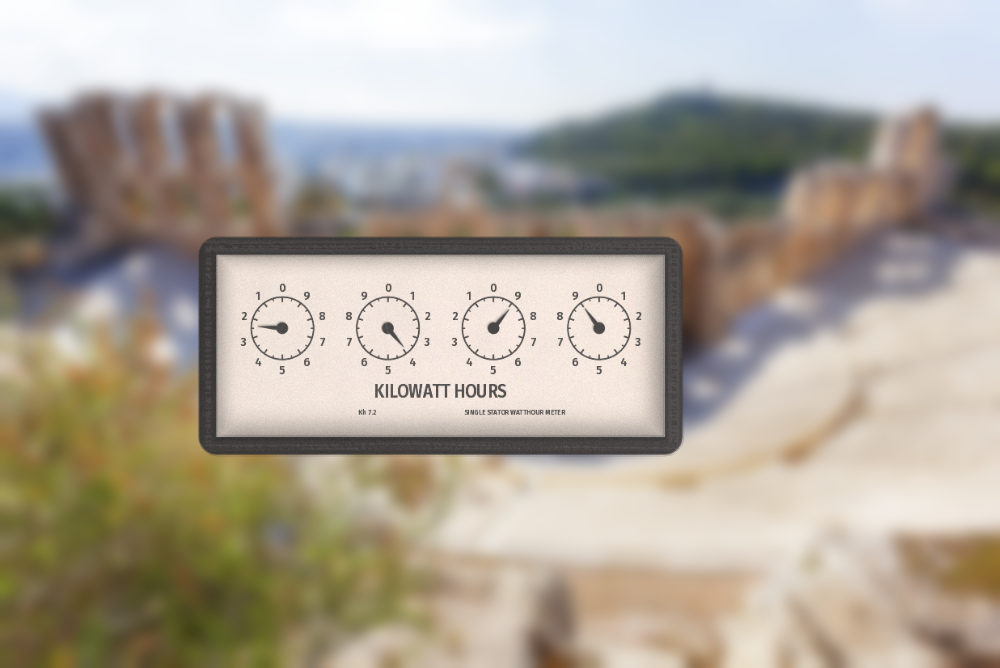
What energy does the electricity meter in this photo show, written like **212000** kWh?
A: **2389** kWh
